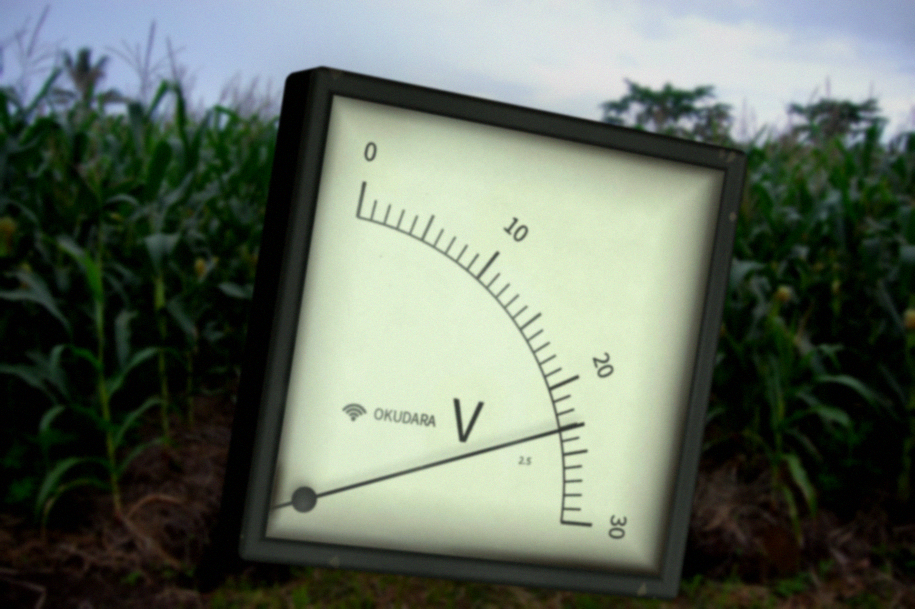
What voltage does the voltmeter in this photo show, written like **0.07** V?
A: **23** V
